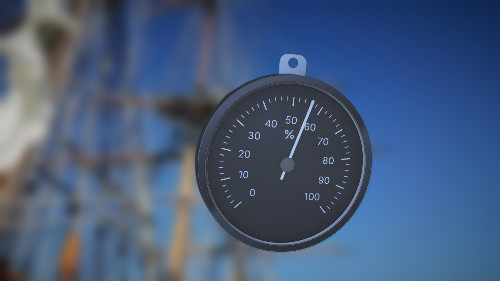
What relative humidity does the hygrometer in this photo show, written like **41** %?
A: **56** %
